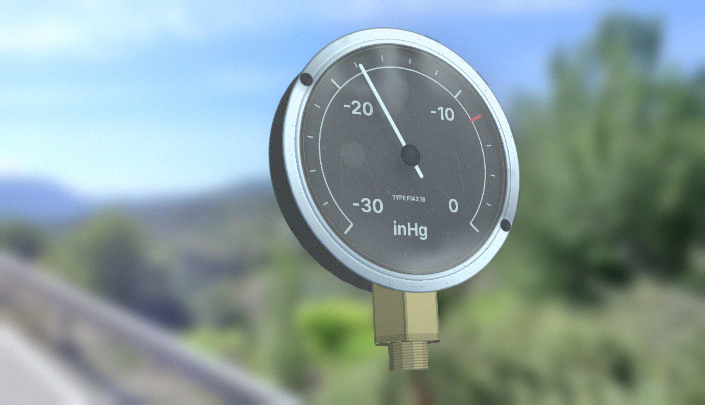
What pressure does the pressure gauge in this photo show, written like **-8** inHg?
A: **-18** inHg
